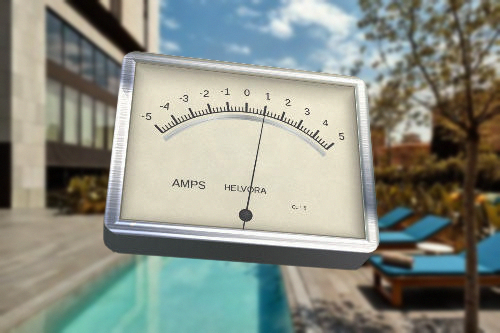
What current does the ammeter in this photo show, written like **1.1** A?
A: **1** A
